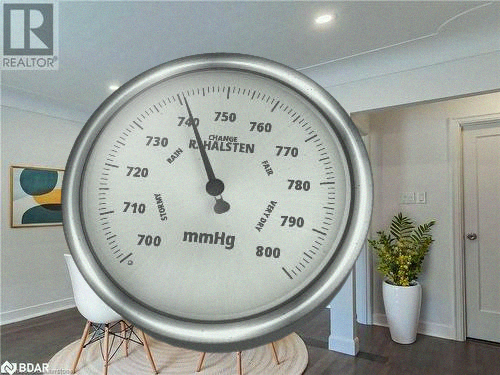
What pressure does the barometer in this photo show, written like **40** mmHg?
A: **741** mmHg
